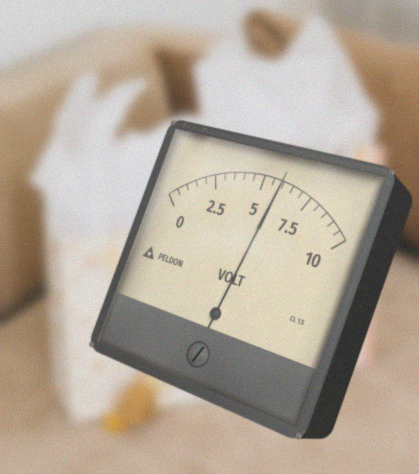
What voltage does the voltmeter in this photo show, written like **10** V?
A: **6** V
